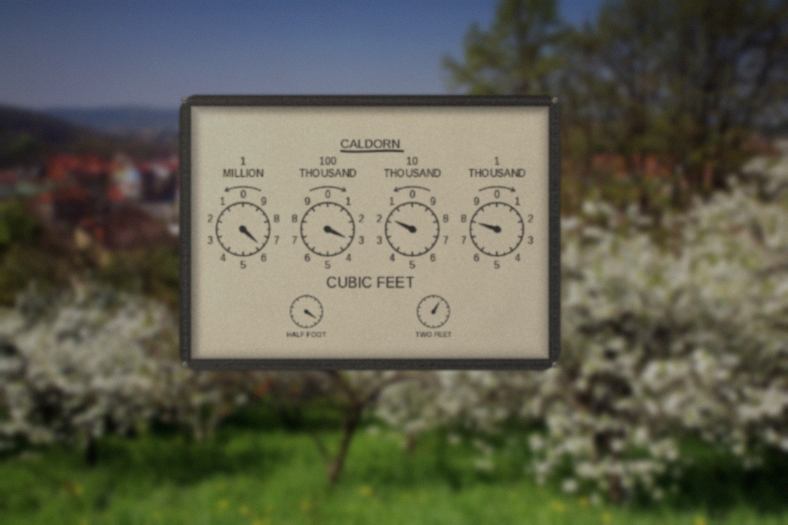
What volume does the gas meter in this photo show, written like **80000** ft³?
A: **631800** ft³
